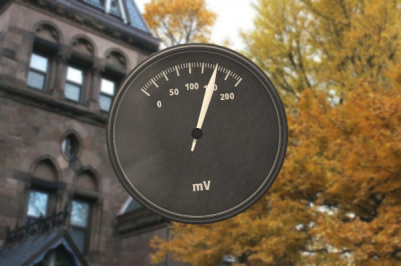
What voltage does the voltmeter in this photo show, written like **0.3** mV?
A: **150** mV
